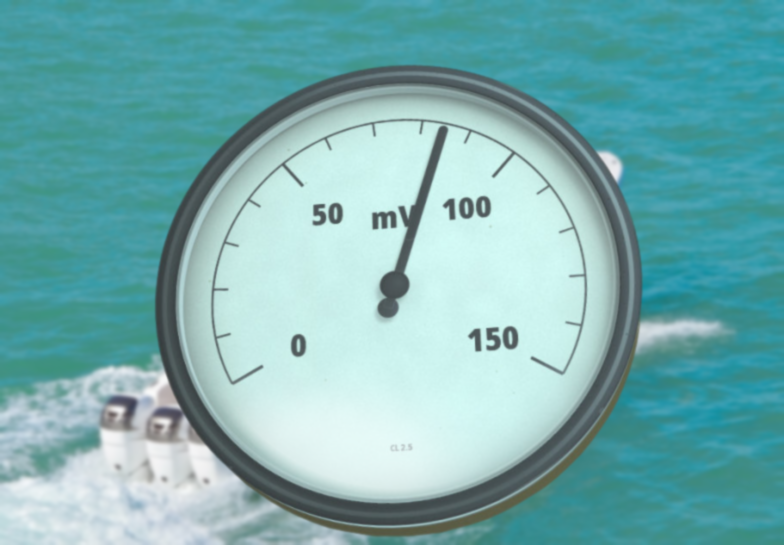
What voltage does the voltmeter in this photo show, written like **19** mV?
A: **85** mV
